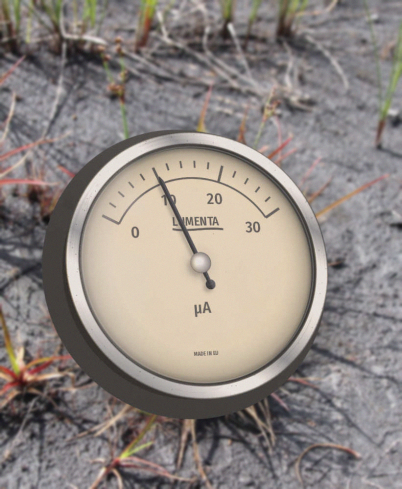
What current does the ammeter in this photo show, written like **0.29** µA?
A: **10** µA
